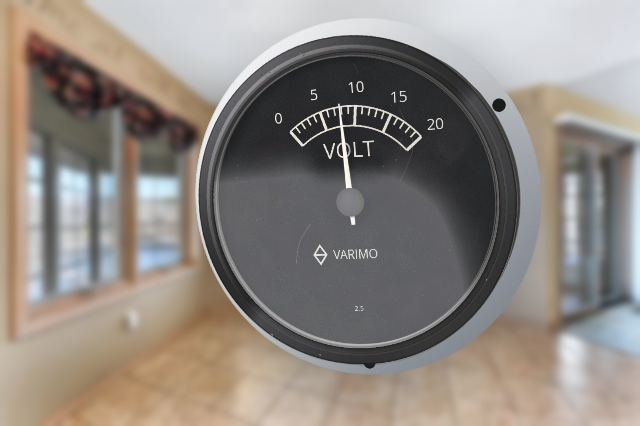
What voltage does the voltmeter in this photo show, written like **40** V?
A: **8** V
